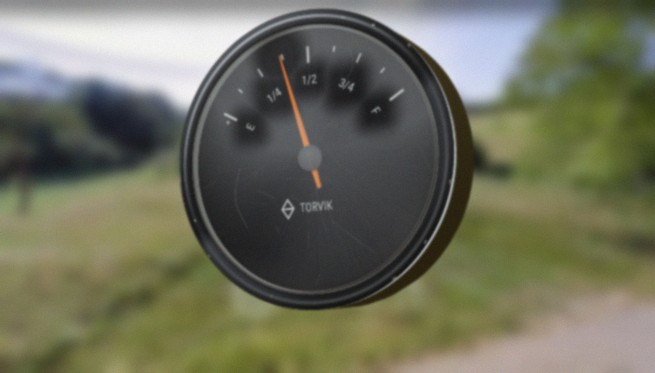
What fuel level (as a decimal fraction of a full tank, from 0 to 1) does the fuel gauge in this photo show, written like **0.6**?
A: **0.375**
